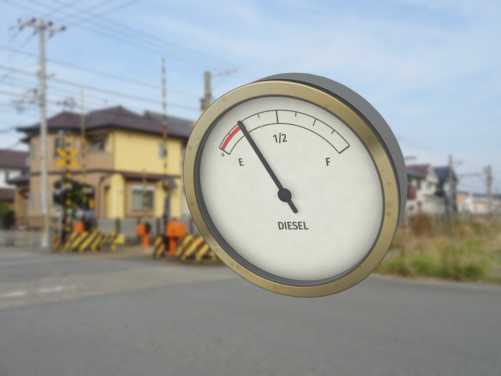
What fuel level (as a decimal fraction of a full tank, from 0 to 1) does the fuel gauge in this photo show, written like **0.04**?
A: **0.25**
